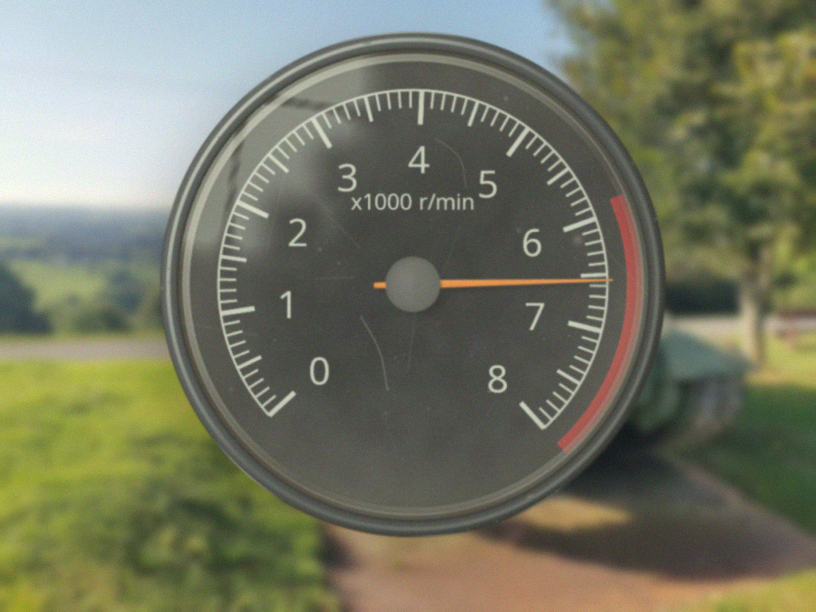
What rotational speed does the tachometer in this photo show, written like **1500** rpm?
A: **6550** rpm
